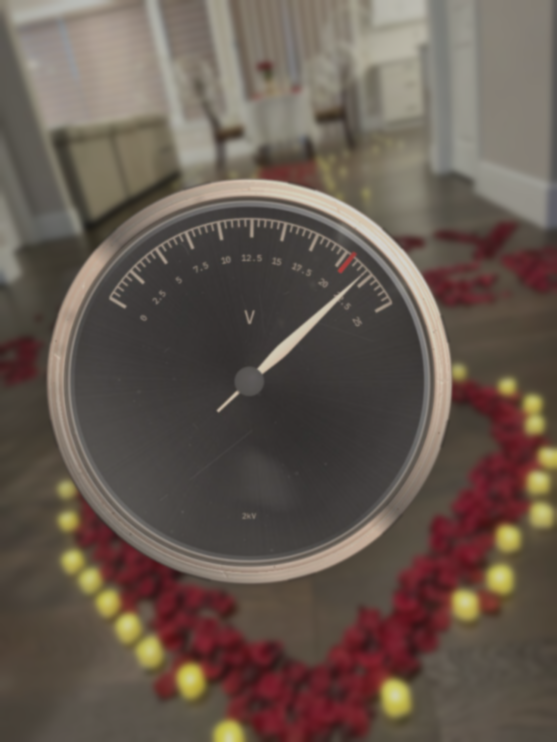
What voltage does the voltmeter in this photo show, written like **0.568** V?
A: **22** V
